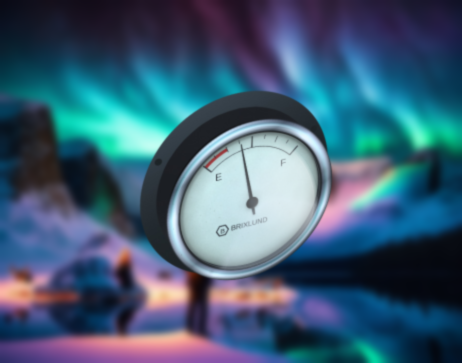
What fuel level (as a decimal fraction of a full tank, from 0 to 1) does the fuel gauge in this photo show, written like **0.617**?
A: **0.375**
